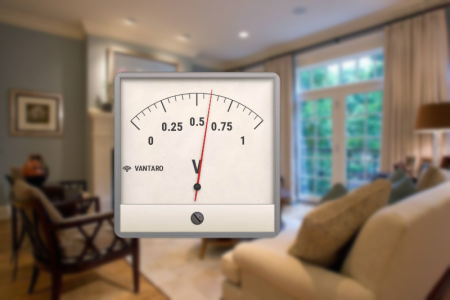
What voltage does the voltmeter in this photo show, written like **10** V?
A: **0.6** V
